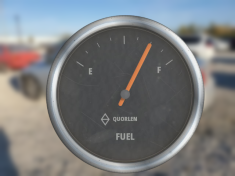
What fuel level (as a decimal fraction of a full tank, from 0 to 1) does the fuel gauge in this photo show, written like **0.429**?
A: **0.75**
